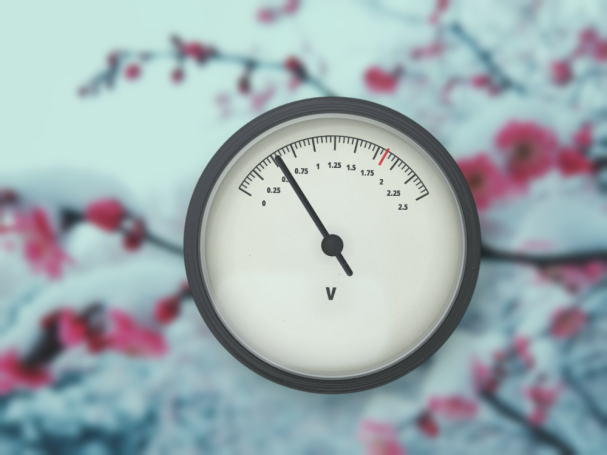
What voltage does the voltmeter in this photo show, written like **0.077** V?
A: **0.55** V
